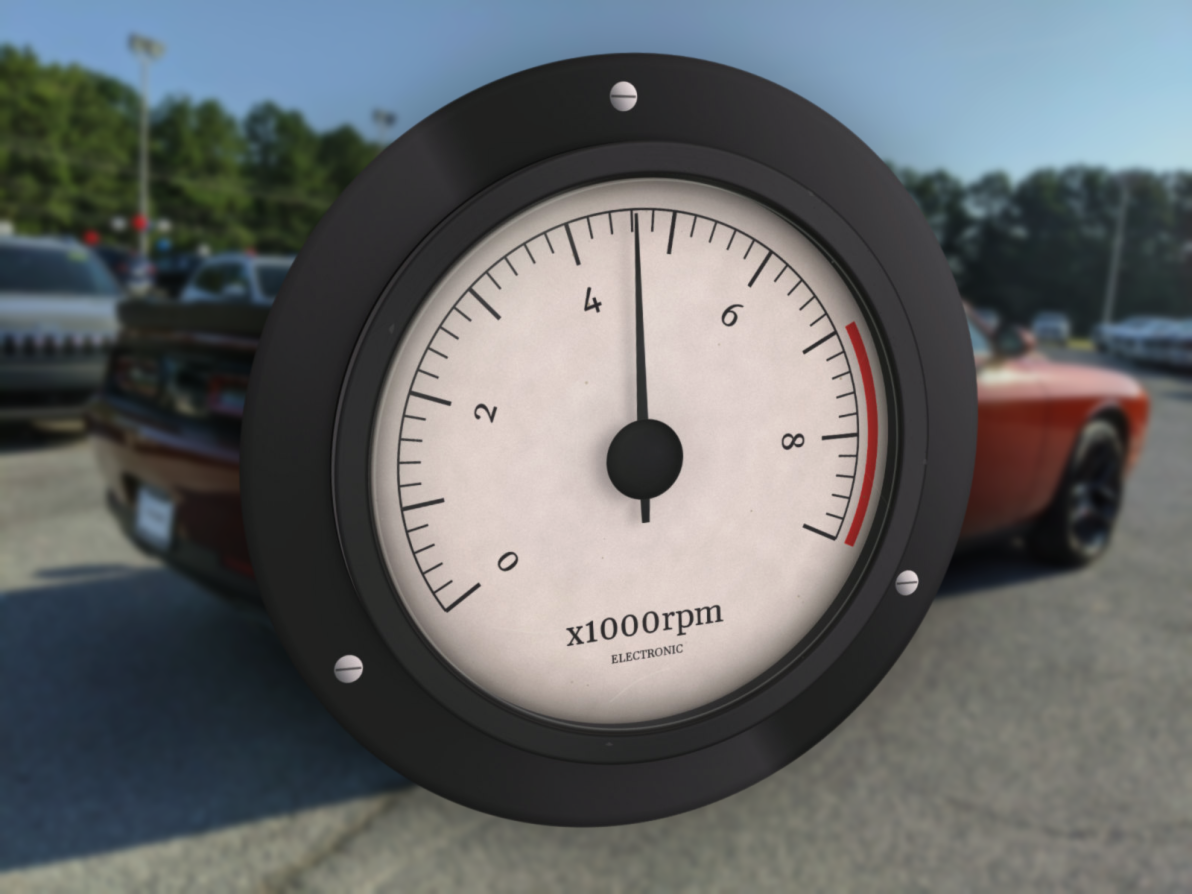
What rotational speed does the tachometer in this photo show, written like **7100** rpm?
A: **4600** rpm
